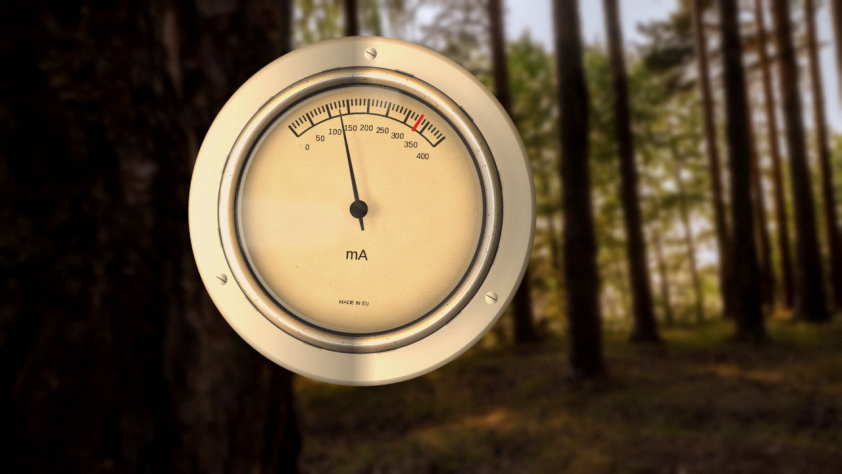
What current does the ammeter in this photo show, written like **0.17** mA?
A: **130** mA
